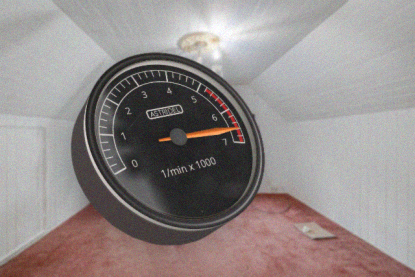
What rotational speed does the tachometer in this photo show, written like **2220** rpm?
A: **6600** rpm
